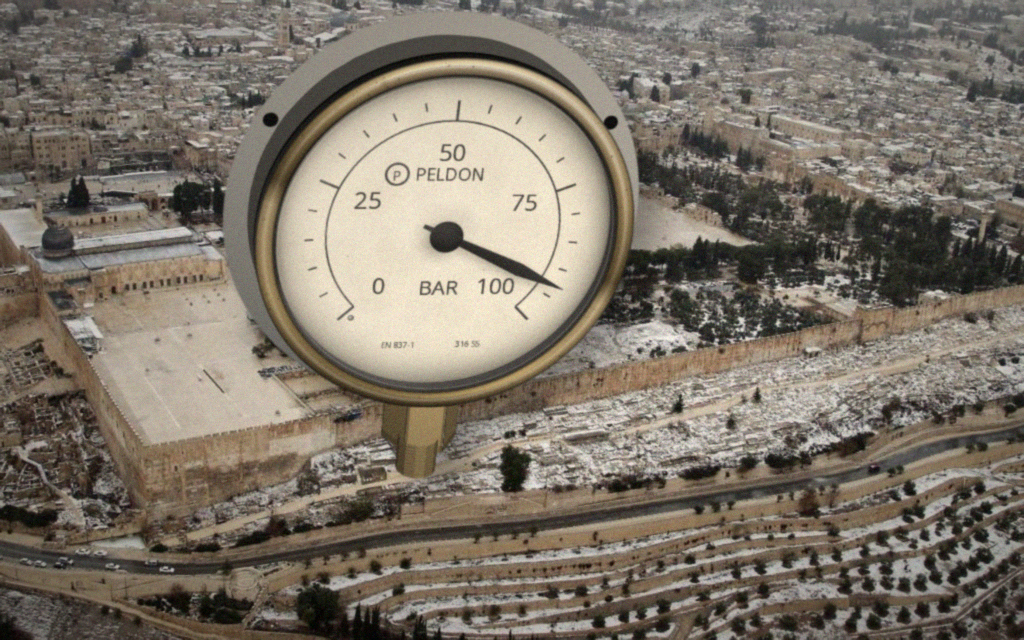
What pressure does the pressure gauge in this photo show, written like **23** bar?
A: **92.5** bar
